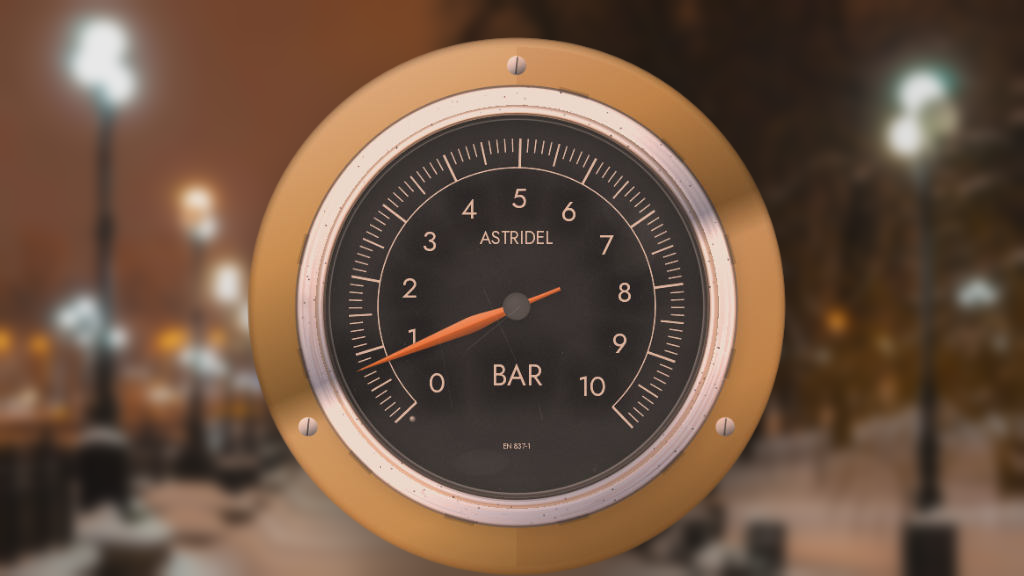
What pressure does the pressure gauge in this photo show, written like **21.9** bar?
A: **0.8** bar
